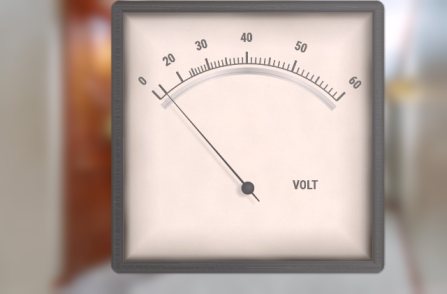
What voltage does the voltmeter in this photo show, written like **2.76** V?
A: **10** V
